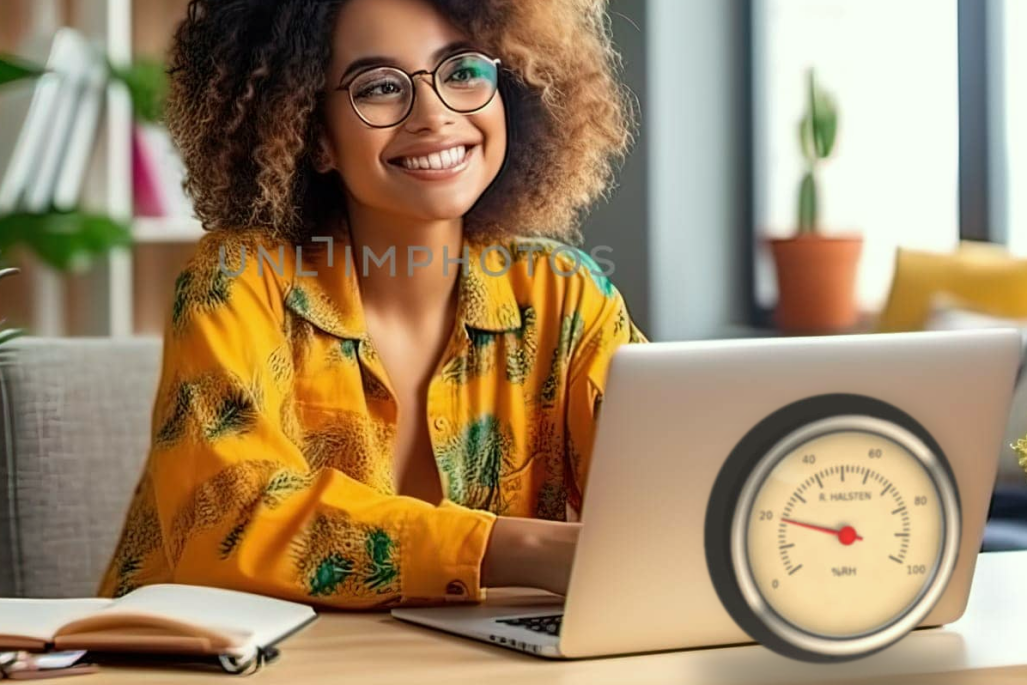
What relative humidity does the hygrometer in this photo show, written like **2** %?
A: **20** %
